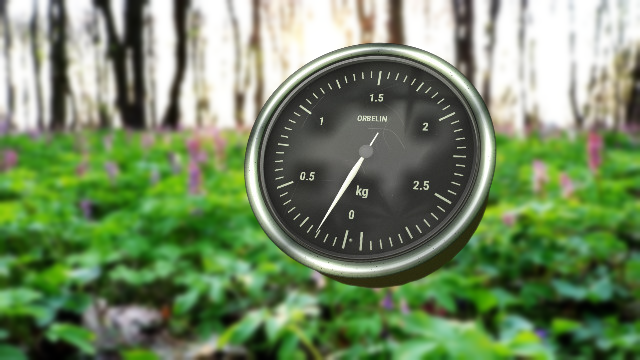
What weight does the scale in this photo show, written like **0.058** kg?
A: **0.15** kg
